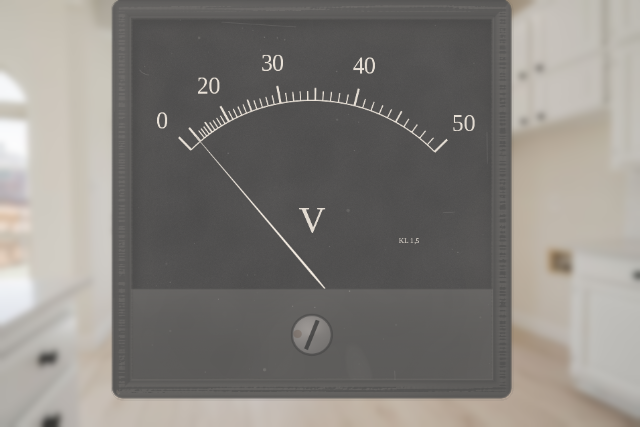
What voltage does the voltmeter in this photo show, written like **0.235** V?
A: **10** V
